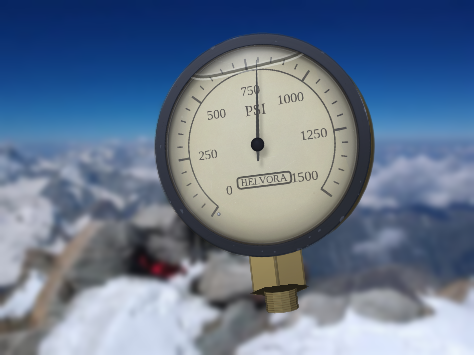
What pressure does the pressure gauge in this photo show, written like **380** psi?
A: **800** psi
